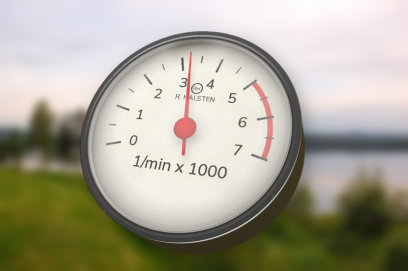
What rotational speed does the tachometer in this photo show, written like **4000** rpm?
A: **3250** rpm
